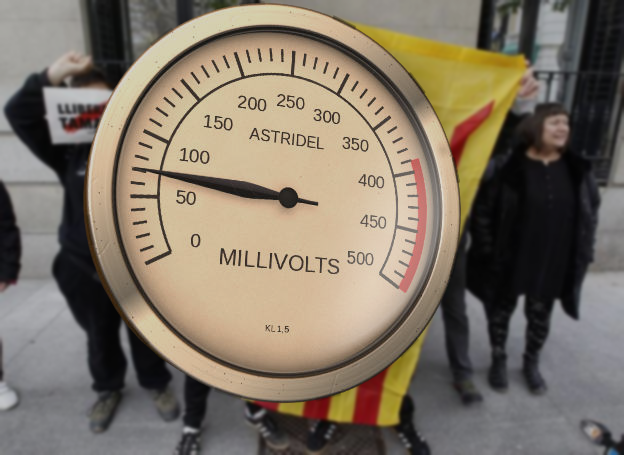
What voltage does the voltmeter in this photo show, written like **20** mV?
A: **70** mV
